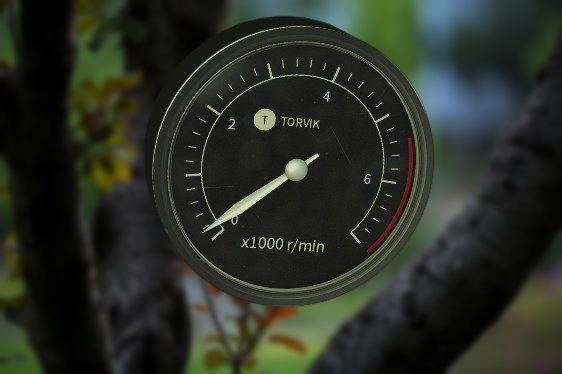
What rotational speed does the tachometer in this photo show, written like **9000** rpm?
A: **200** rpm
